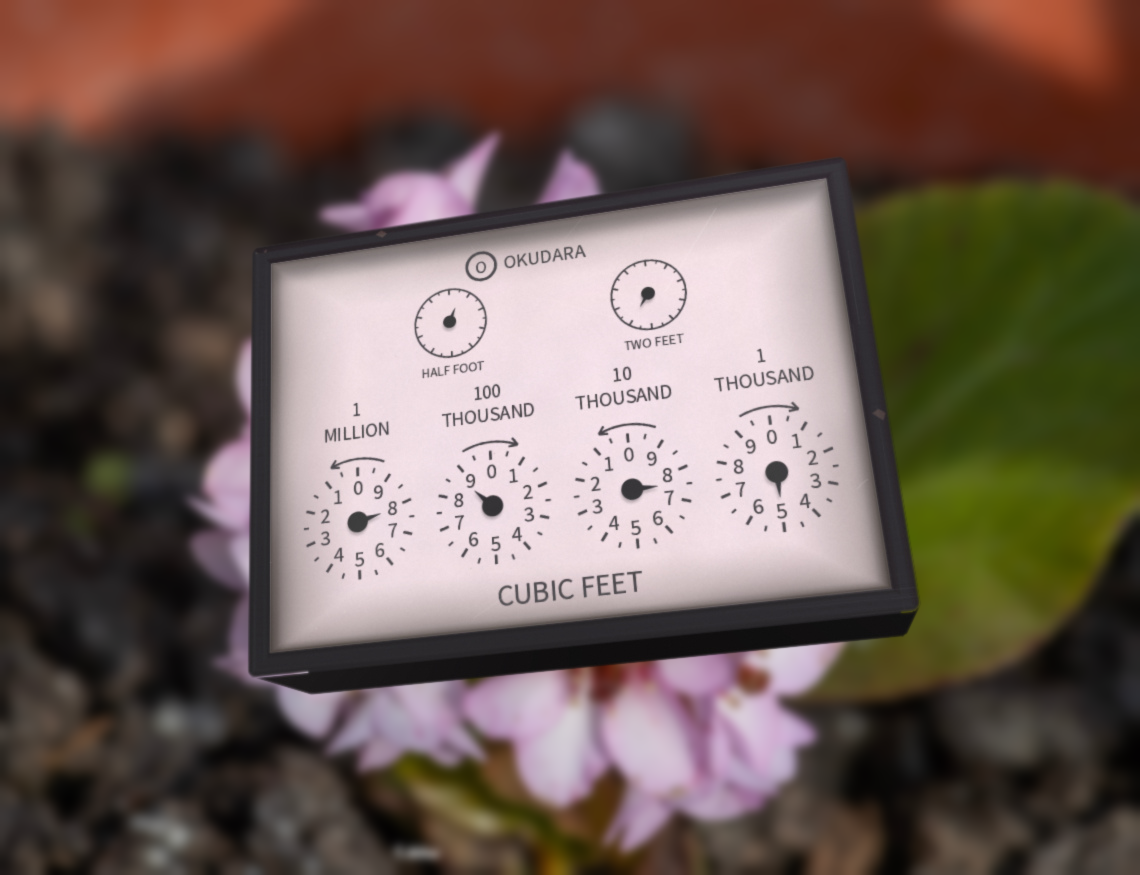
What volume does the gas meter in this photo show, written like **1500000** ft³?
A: **787500** ft³
